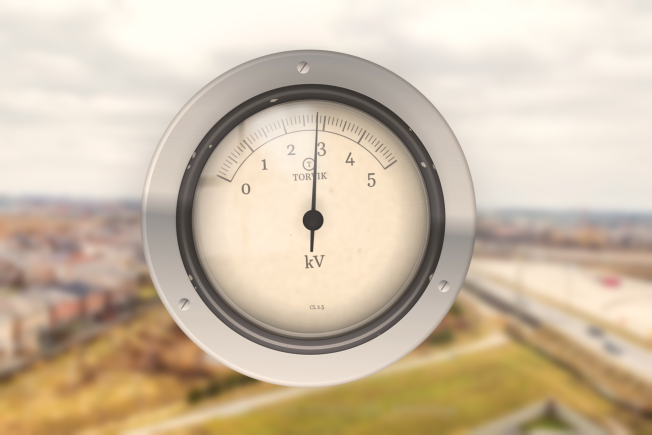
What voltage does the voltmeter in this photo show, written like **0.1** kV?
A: **2.8** kV
